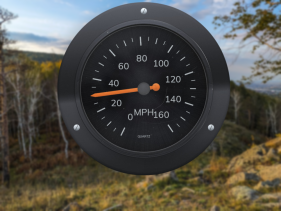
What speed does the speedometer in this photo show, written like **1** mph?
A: **30** mph
